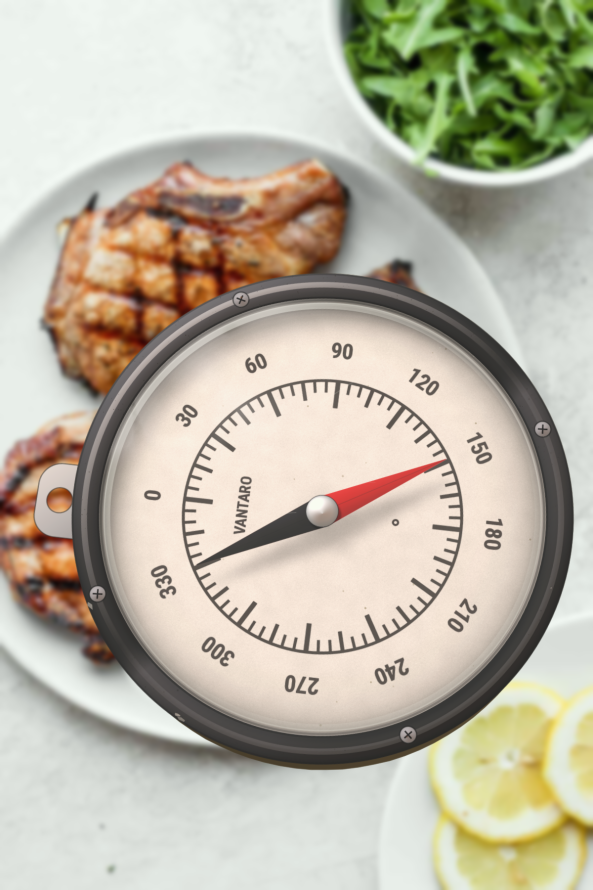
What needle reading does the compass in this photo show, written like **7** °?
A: **150** °
